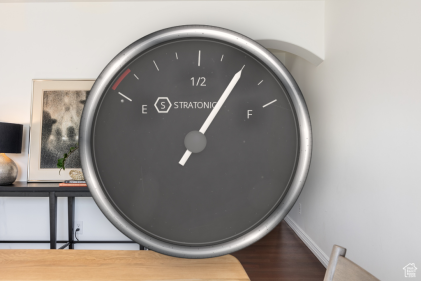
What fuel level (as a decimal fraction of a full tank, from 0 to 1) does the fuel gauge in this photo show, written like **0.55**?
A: **0.75**
